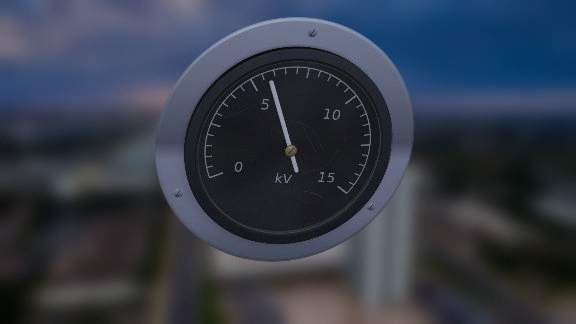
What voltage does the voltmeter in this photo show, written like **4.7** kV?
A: **5.75** kV
